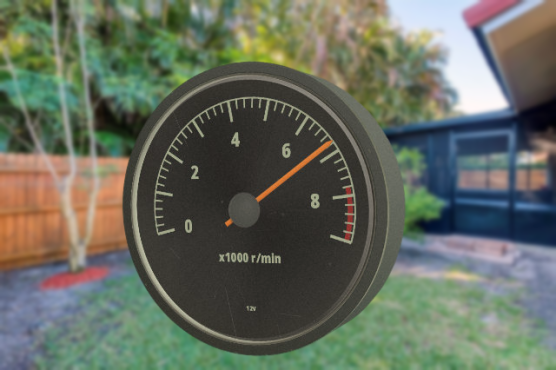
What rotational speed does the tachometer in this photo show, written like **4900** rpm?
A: **6800** rpm
